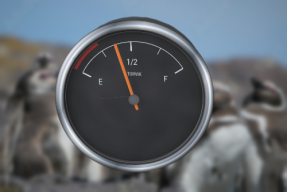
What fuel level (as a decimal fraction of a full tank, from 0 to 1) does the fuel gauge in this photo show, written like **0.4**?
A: **0.375**
